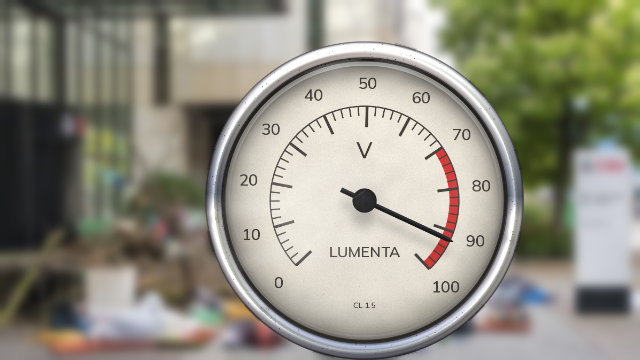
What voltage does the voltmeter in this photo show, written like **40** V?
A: **92** V
